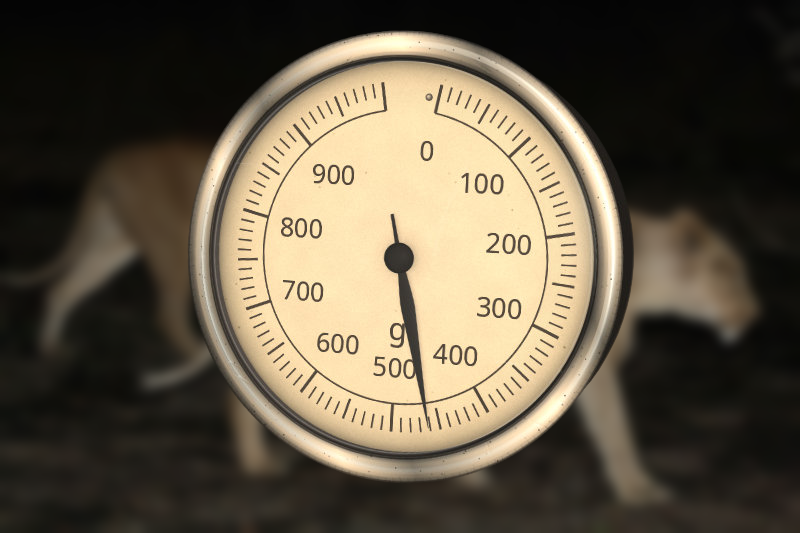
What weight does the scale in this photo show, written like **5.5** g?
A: **460** g
